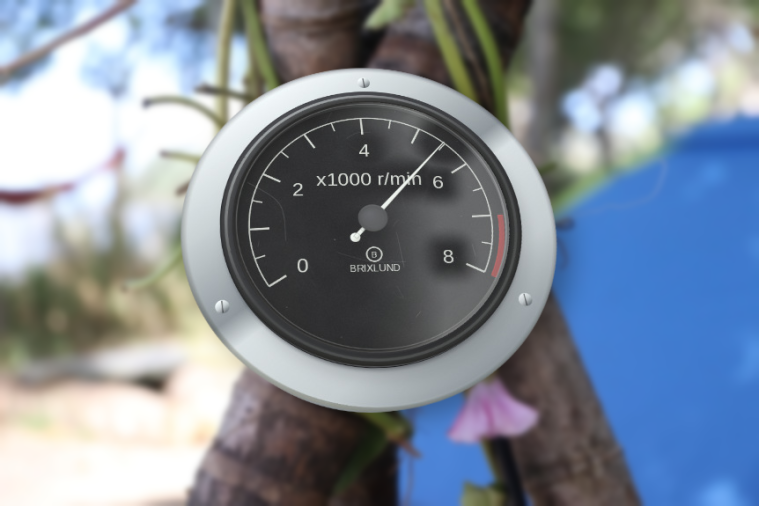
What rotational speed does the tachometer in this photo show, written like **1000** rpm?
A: **5500** rpm
